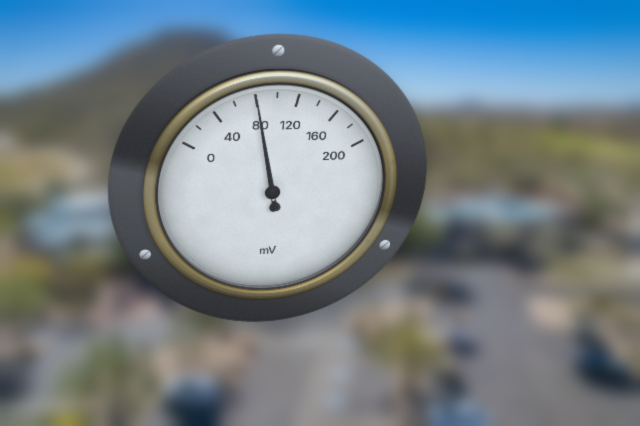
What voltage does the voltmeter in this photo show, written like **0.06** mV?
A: **80** mV
